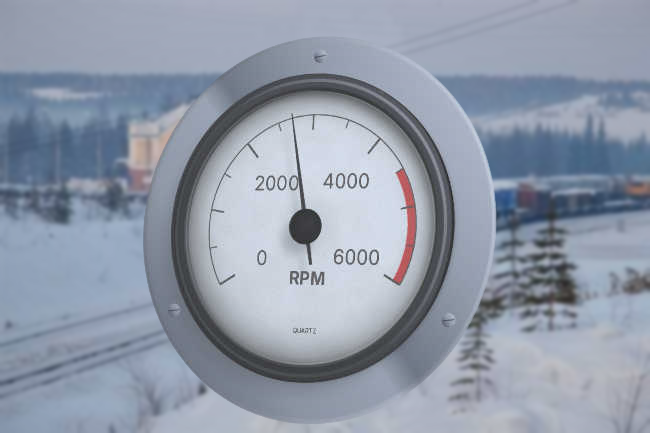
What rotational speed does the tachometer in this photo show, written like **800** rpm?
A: **2750** rpm
